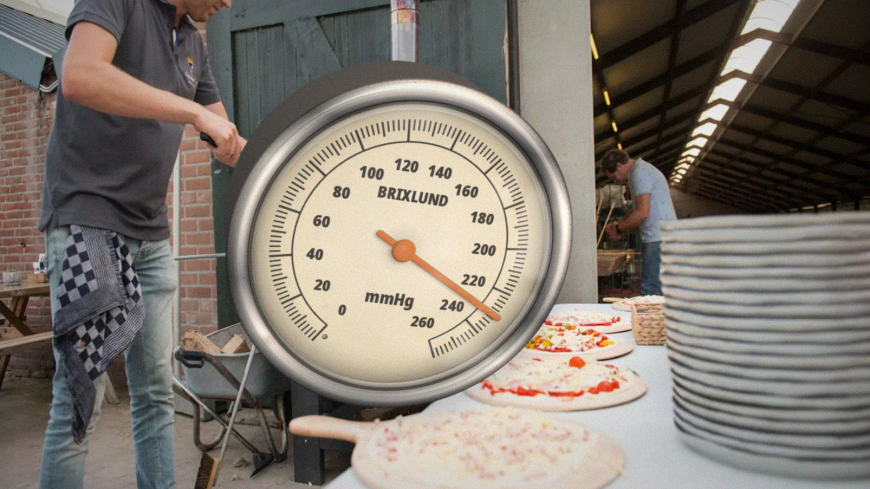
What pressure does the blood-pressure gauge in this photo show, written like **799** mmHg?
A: **230** mmHg
